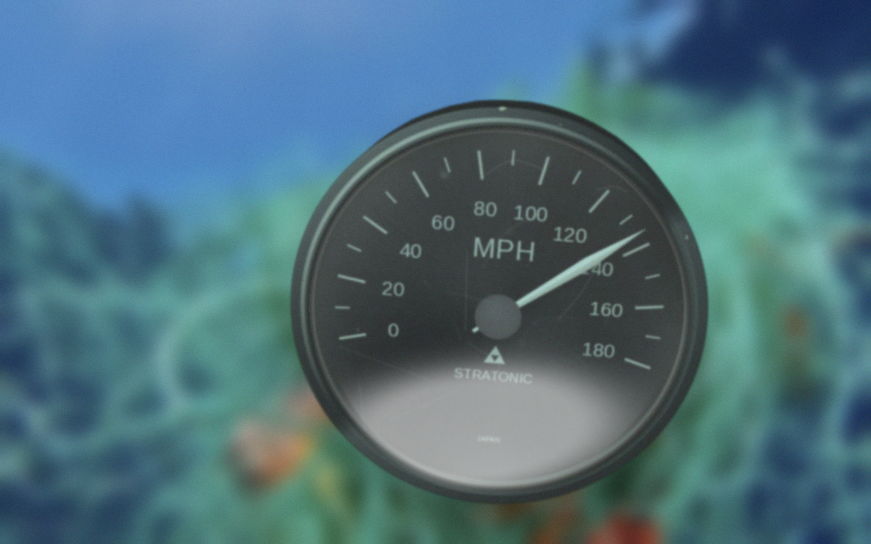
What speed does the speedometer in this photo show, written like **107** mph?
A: **135** mph
